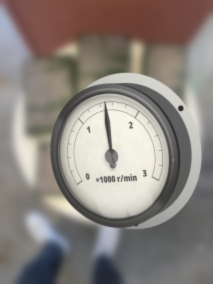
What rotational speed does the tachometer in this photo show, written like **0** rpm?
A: **1500** rpm
